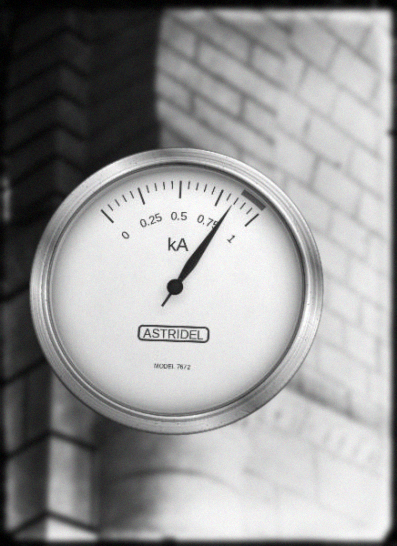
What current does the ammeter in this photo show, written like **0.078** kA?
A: **0.85** kA
